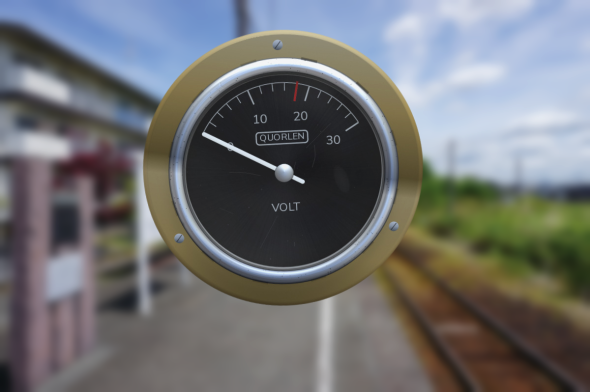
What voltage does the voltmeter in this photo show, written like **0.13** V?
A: **0** V
